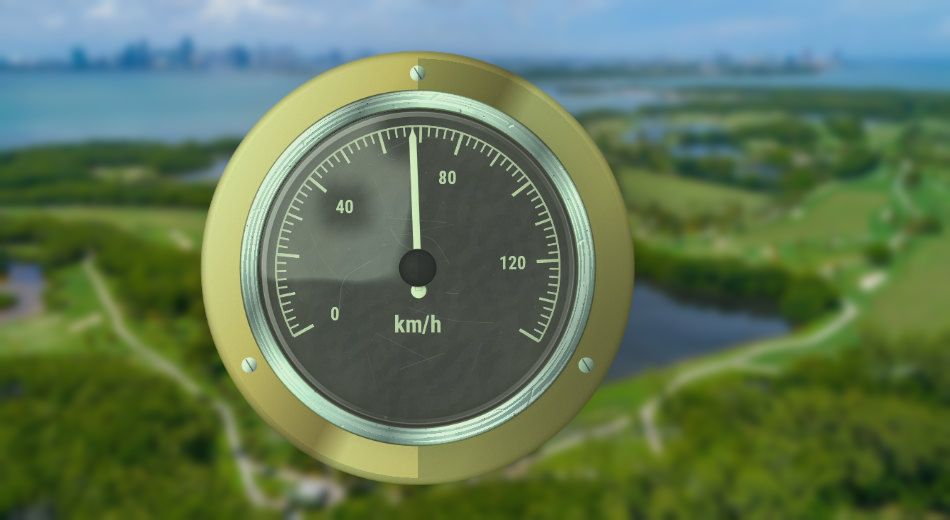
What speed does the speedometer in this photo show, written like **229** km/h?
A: **68** km/h
